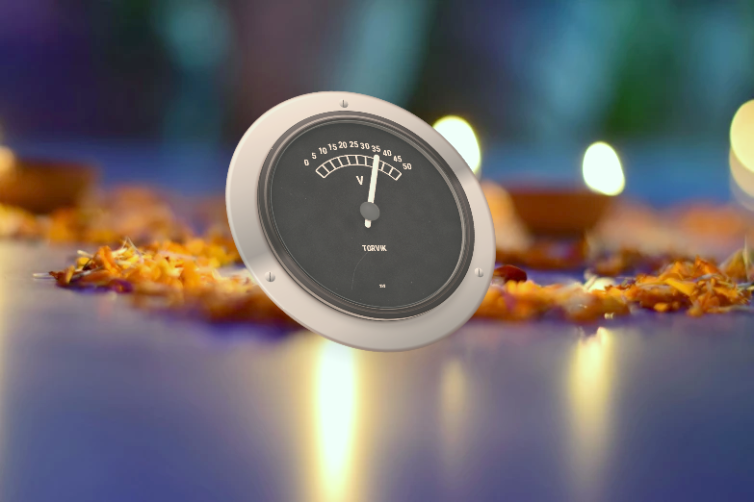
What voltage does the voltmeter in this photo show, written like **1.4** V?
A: **35** V
